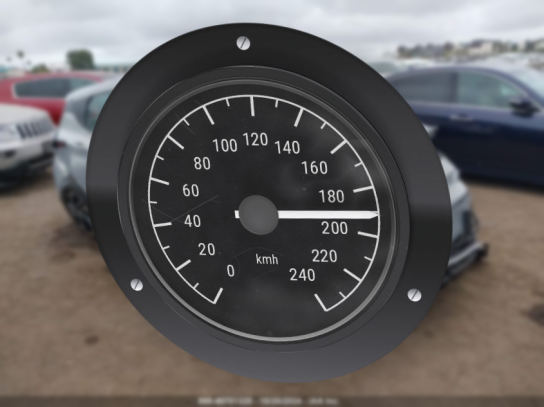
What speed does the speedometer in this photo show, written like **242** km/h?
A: **190** km/h
